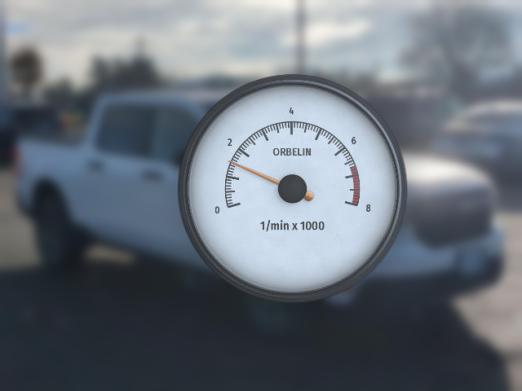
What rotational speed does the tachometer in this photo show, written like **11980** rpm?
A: **1500** rpm
